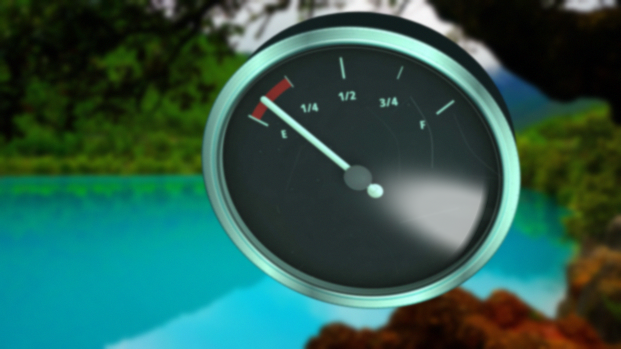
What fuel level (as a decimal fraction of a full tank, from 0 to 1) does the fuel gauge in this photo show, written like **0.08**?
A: **0.125**
